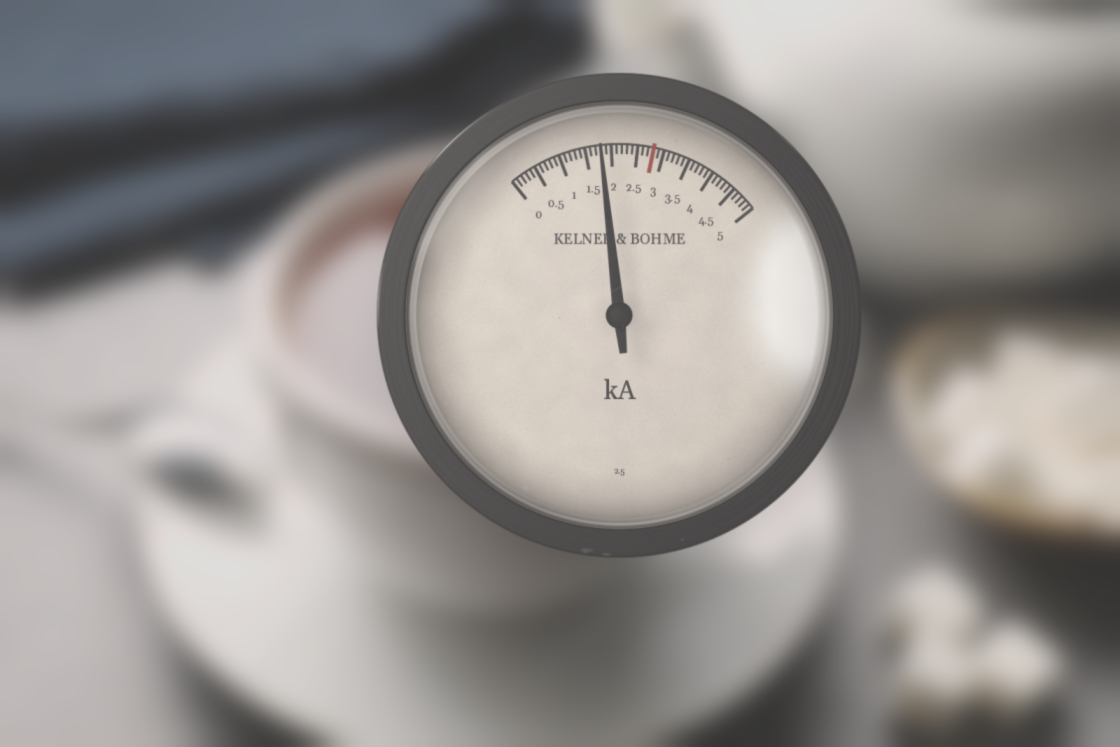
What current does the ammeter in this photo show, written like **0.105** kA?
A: **1.8** kA
